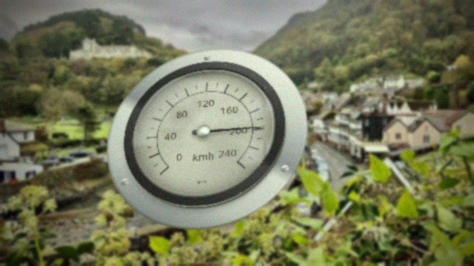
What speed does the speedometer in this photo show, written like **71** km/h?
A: **200** km/h
